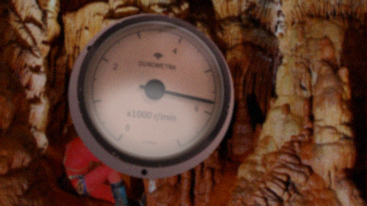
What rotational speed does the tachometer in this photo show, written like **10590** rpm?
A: **5750** rpm
